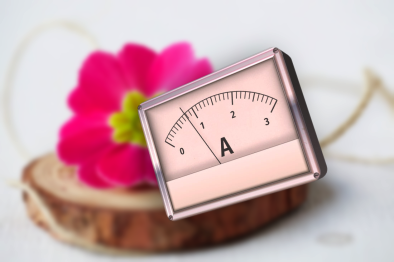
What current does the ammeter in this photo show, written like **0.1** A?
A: **0.8** A
